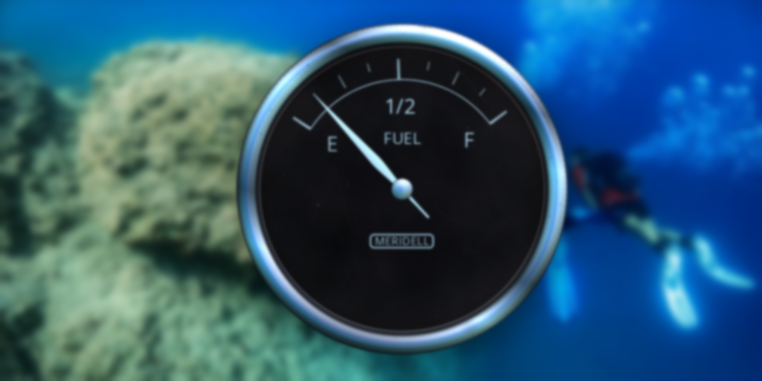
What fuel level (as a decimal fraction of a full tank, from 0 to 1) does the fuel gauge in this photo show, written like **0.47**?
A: **0.125**
